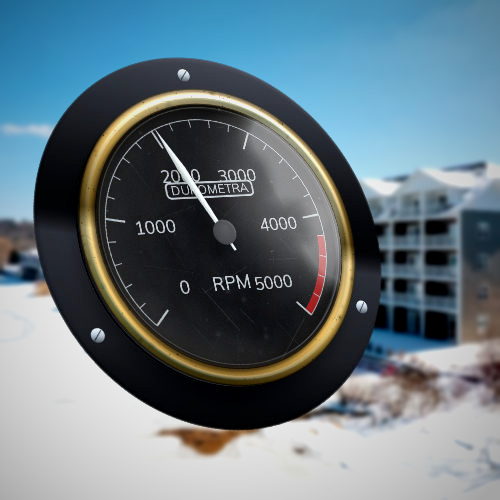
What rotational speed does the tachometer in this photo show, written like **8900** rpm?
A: **2000** rpm
